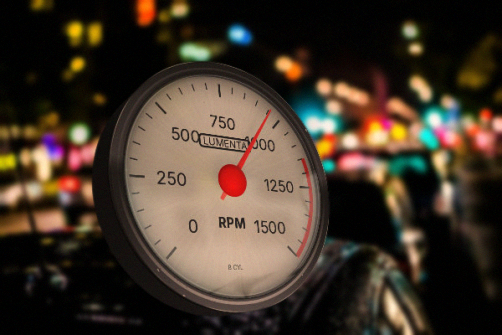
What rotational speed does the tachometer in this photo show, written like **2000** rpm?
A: **950** rpm
